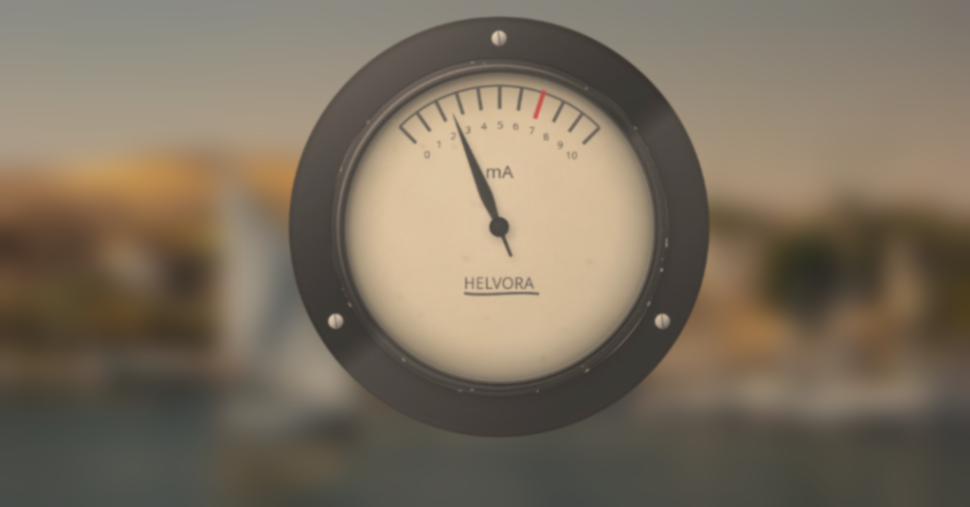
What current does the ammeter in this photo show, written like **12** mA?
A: **2.5** mA
